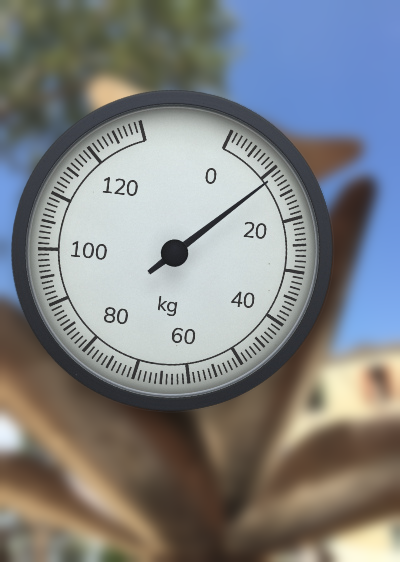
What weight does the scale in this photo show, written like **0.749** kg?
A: **11** kg
